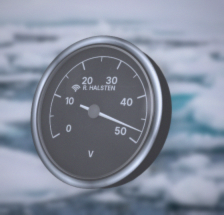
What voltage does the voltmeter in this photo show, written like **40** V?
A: **47.5** V
